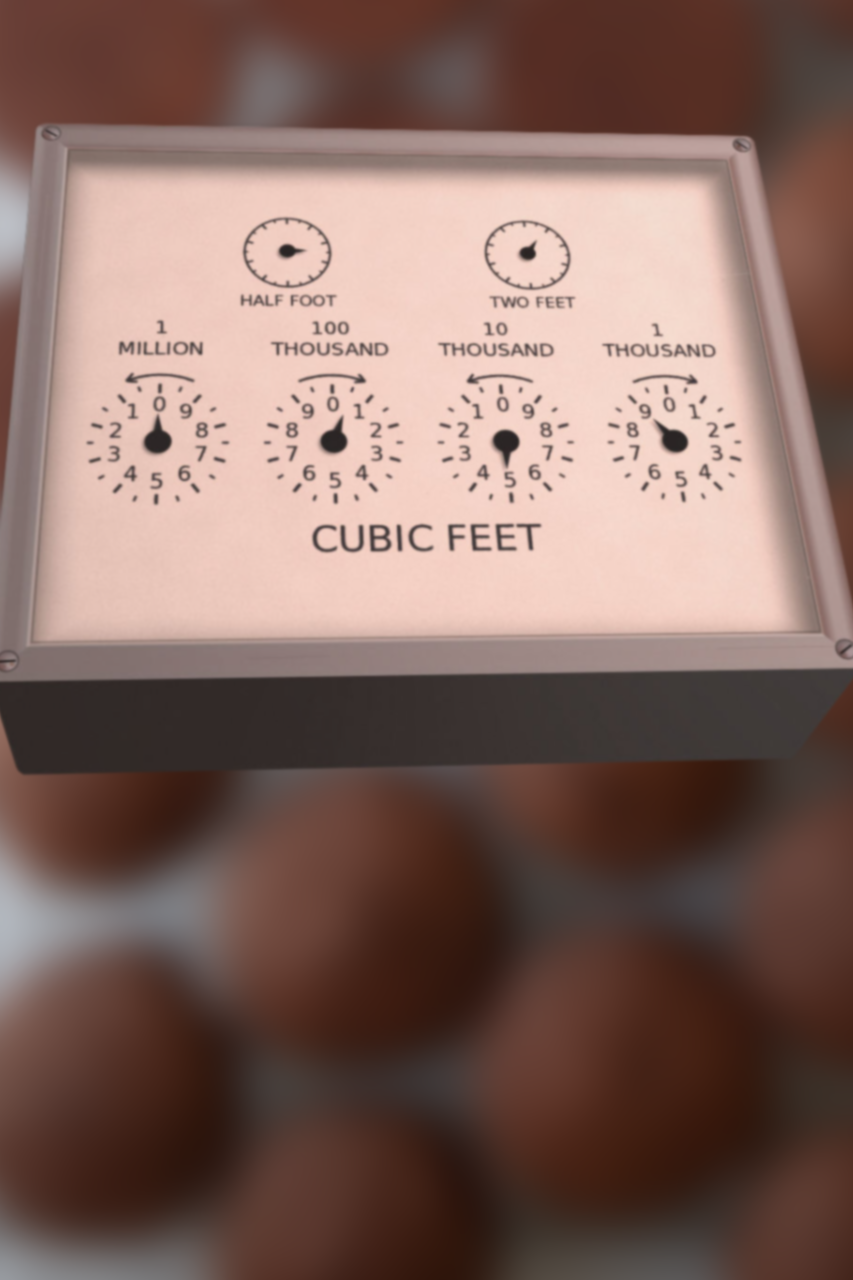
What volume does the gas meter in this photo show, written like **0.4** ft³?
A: **4900** ft³
